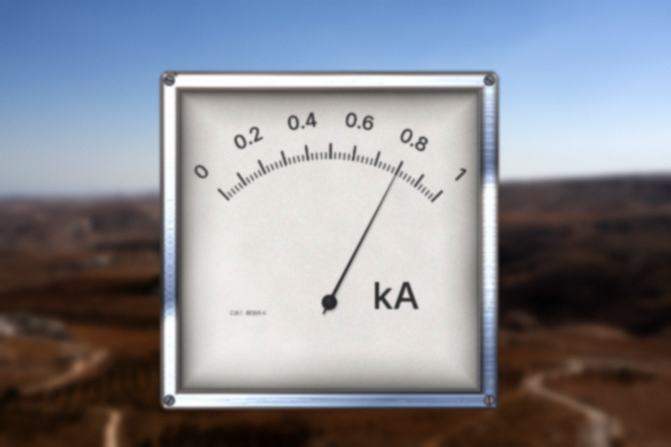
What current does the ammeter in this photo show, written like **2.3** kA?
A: **0.8** kA
